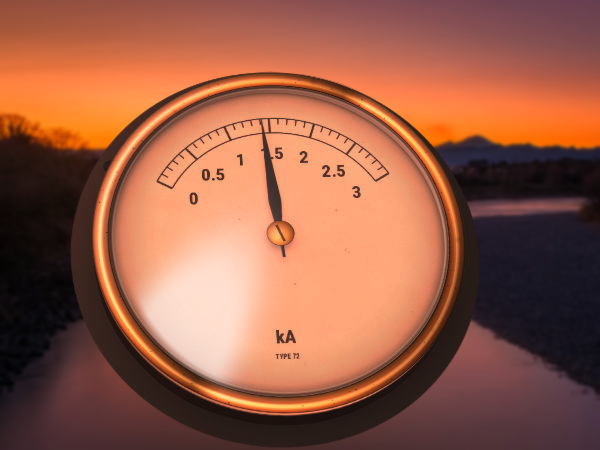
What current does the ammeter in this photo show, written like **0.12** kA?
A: **1.4** kA
